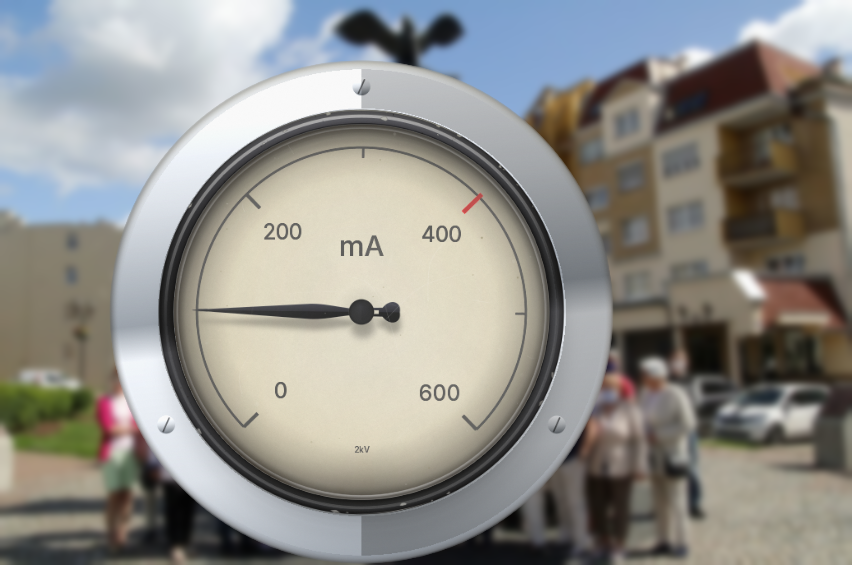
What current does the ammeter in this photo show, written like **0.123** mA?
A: **100** mA
